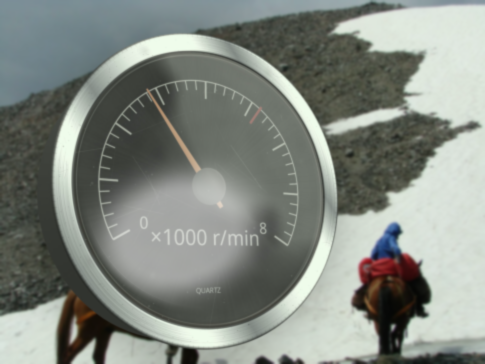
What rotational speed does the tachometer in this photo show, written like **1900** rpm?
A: **2800** rpm
